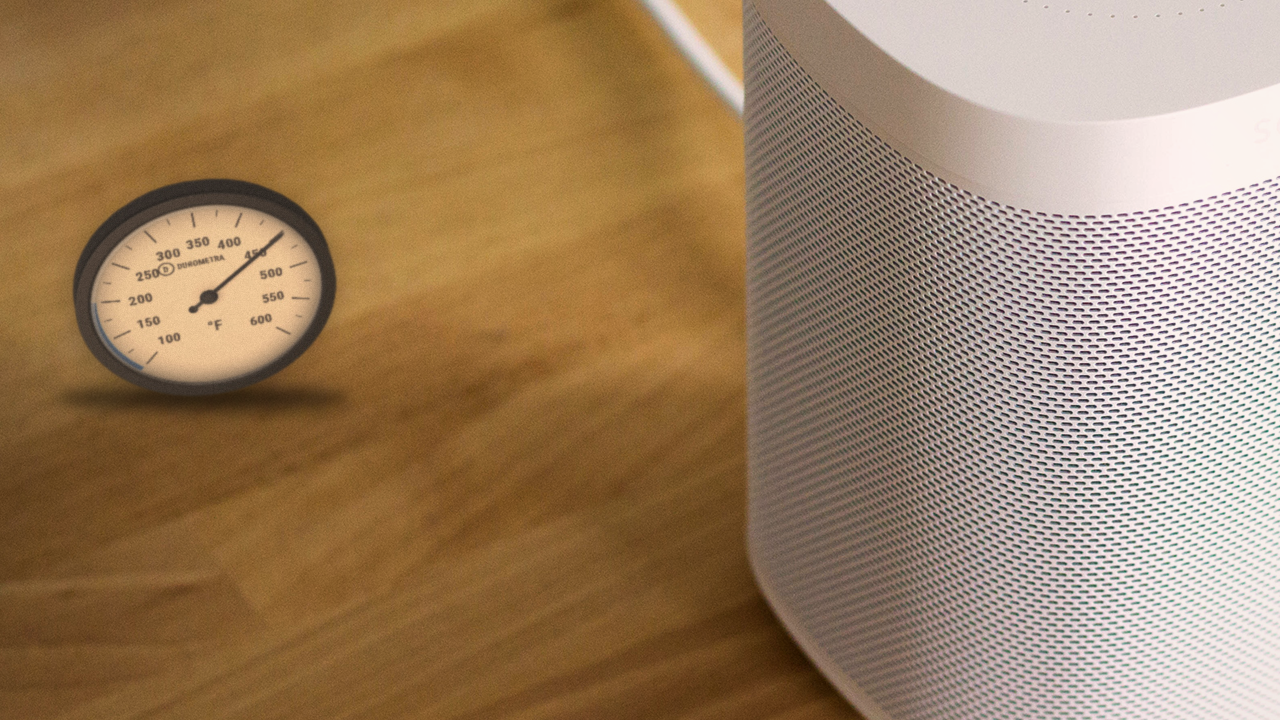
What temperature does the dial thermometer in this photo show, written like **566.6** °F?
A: **450** °F
